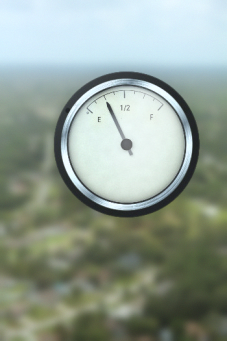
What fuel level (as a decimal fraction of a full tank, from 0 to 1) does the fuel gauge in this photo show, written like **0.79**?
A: **0.25**
